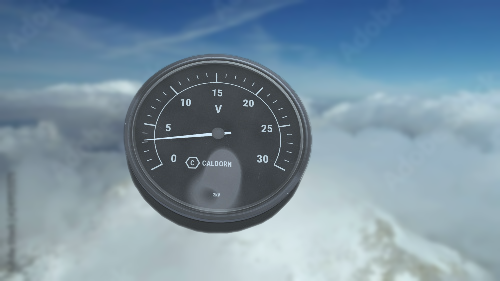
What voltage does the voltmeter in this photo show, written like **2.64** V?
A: **3** V
